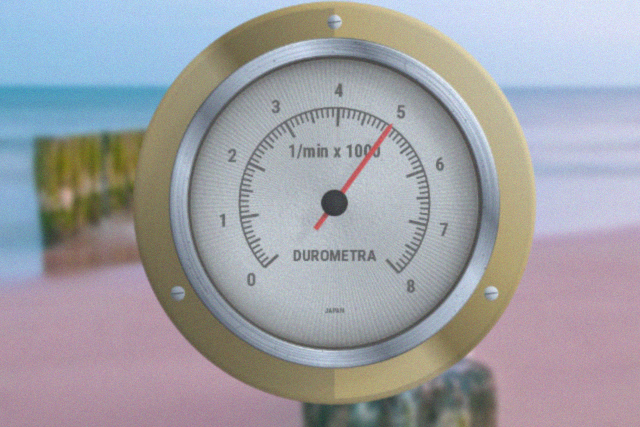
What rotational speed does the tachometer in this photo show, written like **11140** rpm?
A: **5000** rpm
